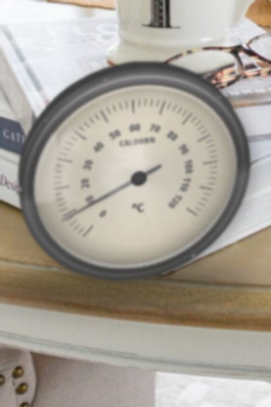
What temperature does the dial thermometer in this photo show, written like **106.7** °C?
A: **10** °C
